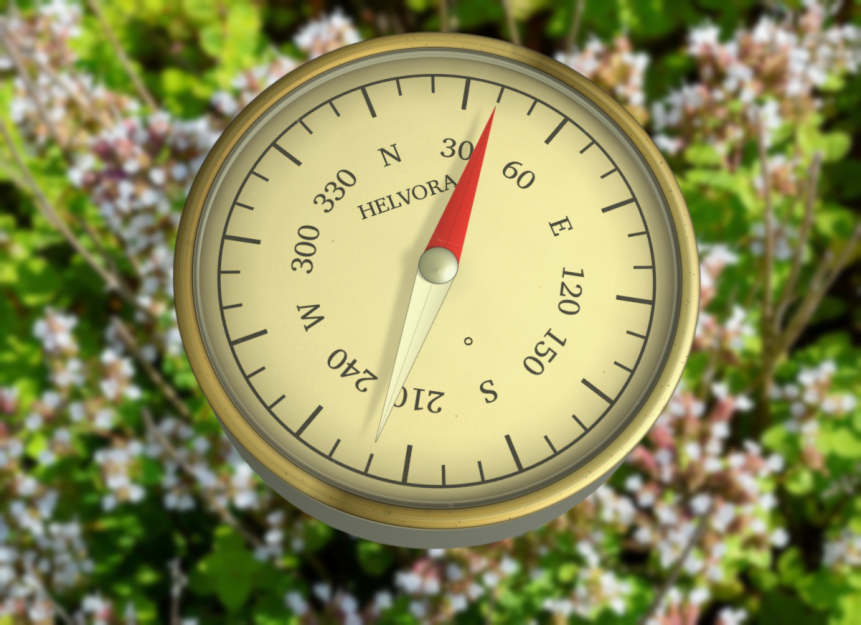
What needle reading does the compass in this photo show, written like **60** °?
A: **40** °
